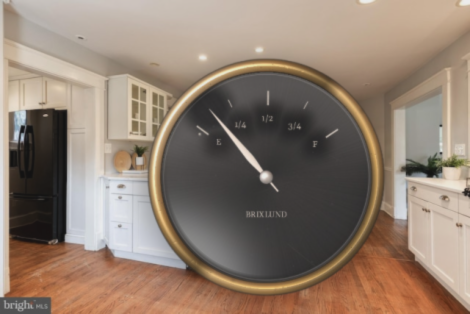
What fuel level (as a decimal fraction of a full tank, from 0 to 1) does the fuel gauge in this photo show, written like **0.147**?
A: **0.125**
